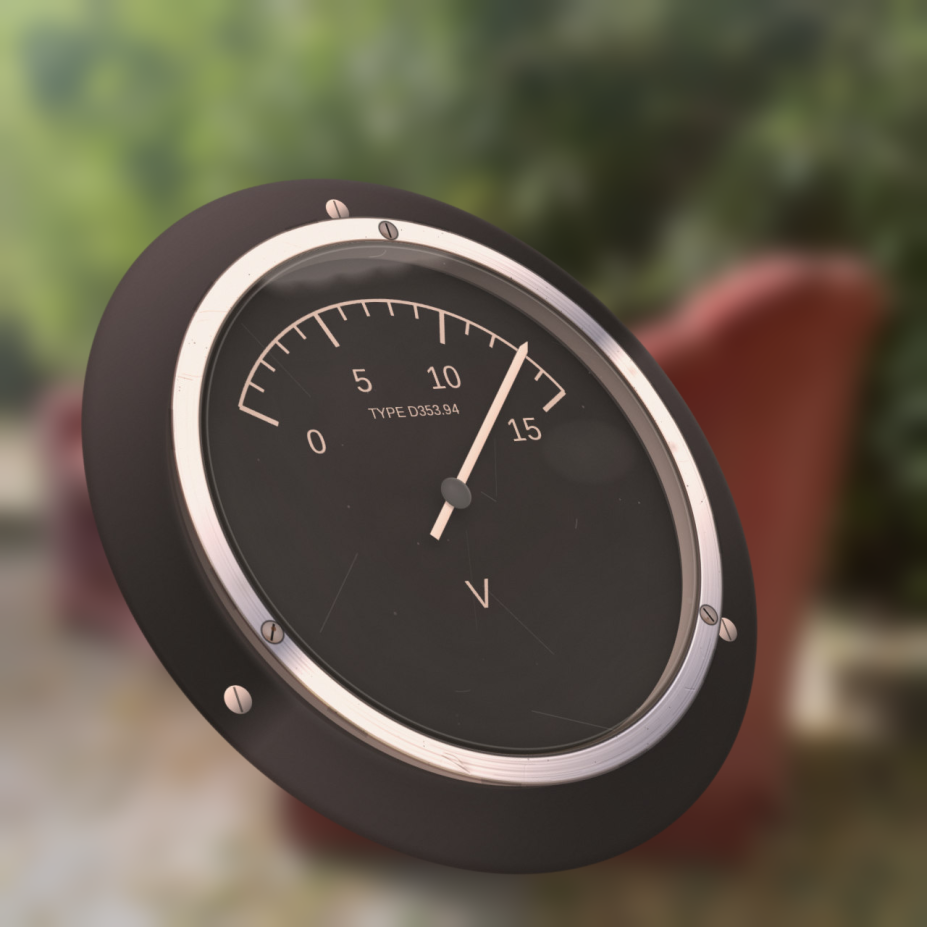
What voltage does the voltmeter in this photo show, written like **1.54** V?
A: **13** V
